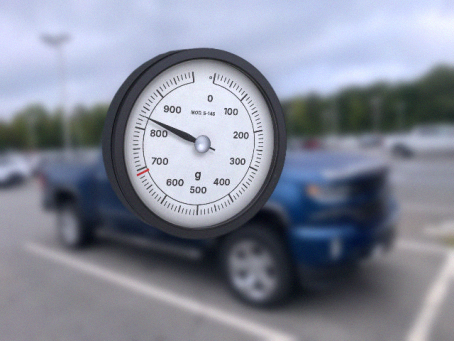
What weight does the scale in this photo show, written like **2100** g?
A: **830** g
